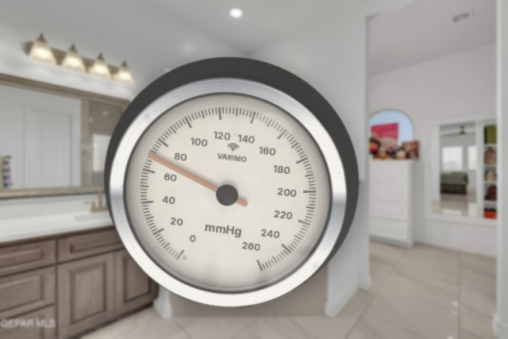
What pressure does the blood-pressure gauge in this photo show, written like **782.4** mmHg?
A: **70** mmHg
